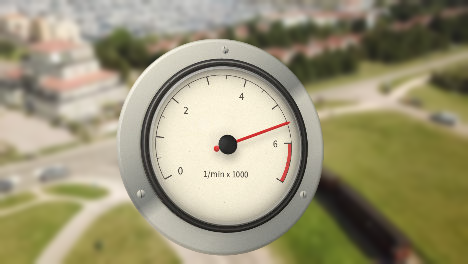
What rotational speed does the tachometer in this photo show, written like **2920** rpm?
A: **5500** rpm
